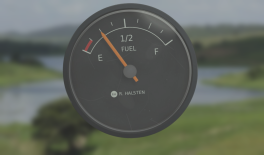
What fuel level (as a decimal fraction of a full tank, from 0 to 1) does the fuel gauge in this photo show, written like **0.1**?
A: **0.25**
